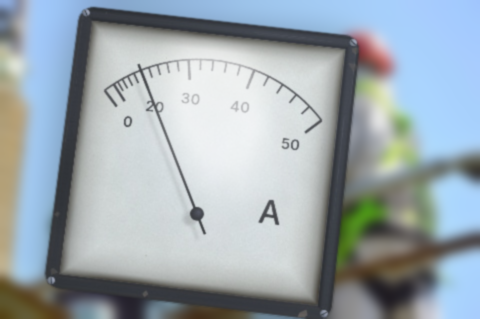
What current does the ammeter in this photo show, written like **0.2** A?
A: **20** A
